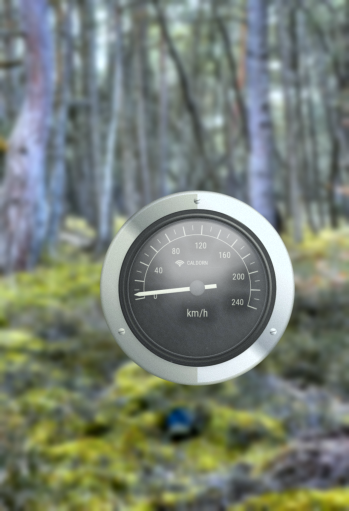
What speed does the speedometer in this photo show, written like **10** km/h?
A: **5** km/h
